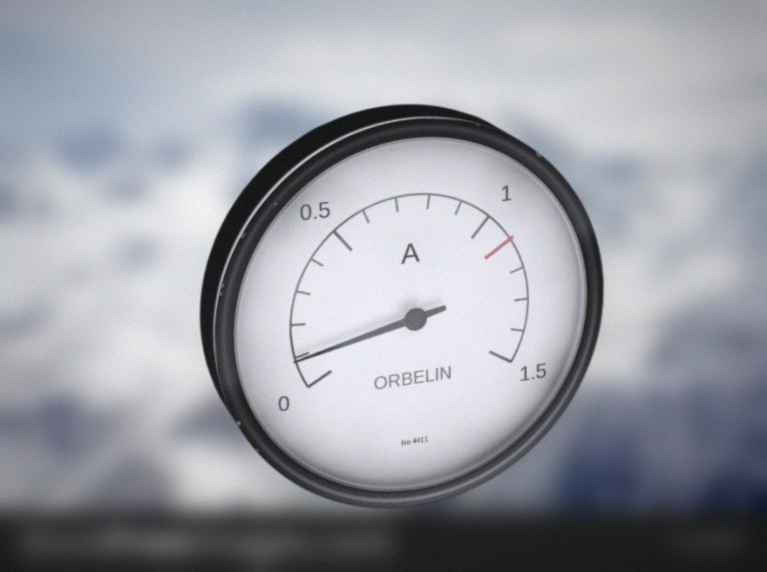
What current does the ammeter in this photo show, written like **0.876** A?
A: **0.1** A
